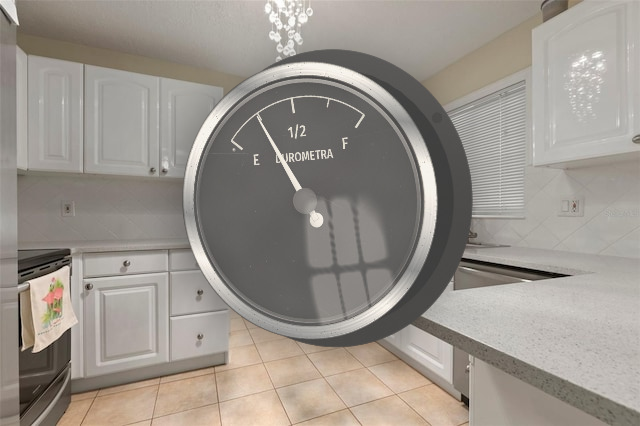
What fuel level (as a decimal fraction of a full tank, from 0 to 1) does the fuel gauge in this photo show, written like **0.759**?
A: **0.25**
